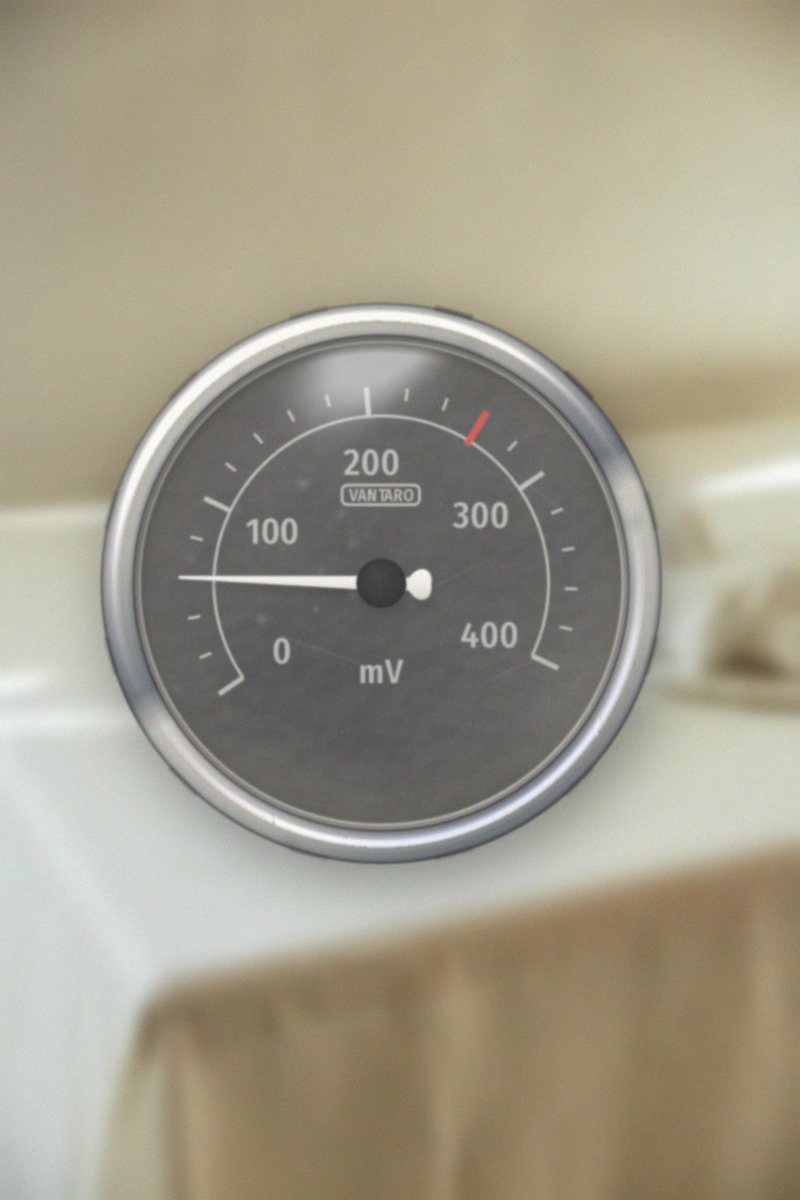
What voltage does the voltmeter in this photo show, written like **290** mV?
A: **60** mV
